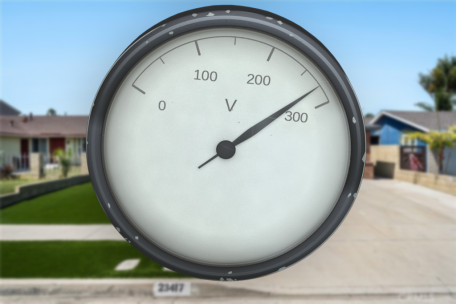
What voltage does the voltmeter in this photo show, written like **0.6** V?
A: **275** V
